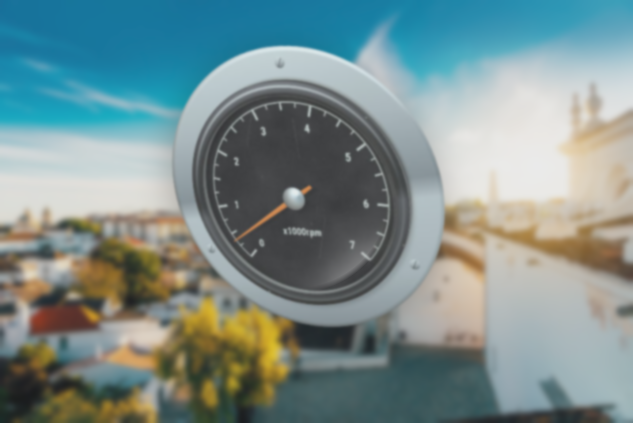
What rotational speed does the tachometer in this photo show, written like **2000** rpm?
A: **375** rpm
